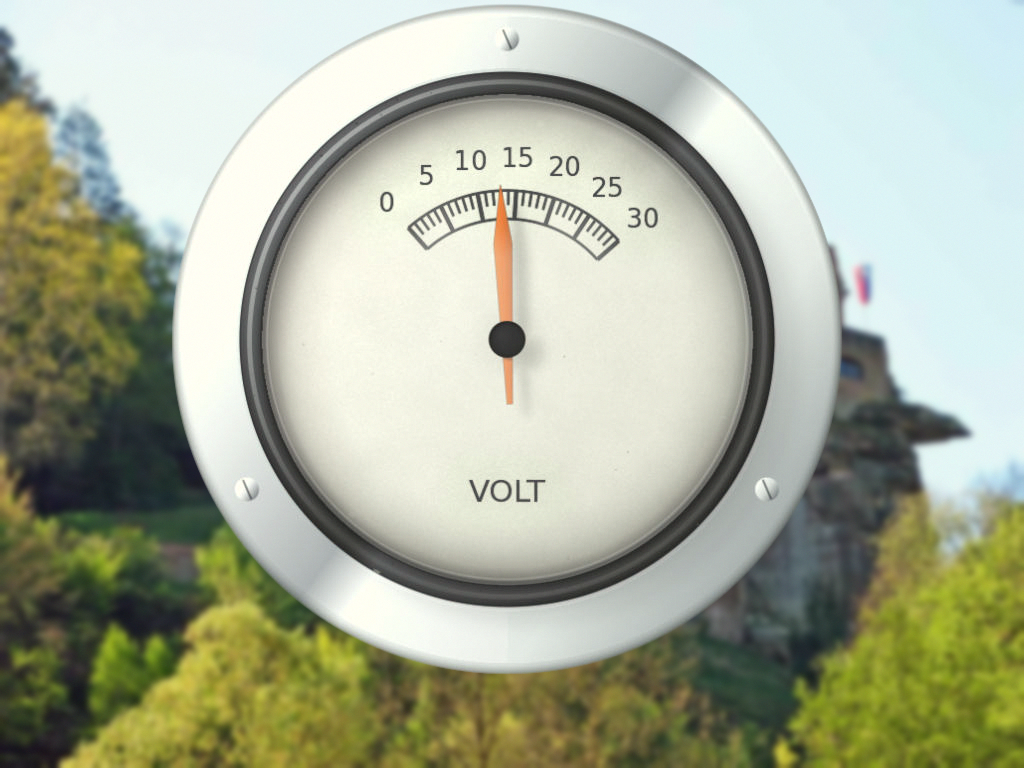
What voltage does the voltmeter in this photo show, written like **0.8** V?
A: **13** V
